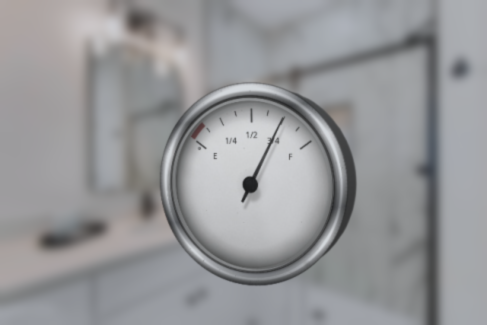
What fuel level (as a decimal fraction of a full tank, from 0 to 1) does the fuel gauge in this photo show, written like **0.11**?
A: **0.75**
